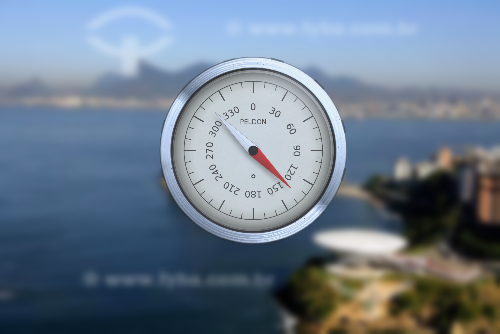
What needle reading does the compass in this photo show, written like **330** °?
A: **135** °
